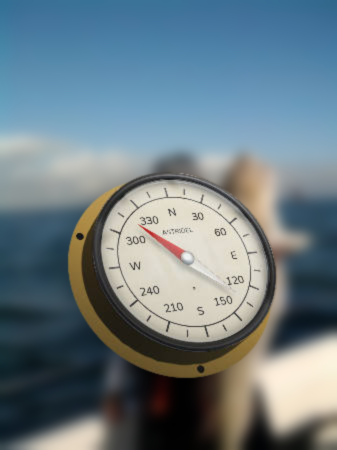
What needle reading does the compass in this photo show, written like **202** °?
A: **315** °
